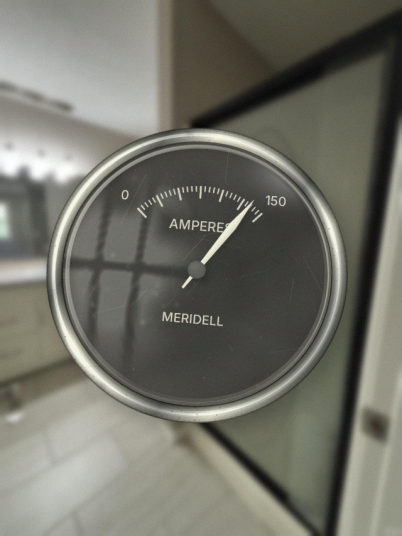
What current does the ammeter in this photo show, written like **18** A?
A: **135** A
